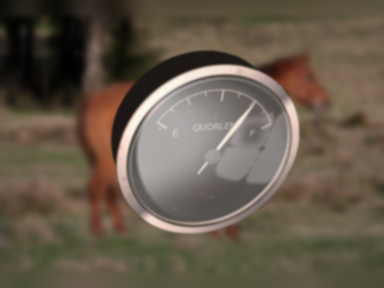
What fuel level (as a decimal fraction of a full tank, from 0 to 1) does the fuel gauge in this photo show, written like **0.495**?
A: **0.75**
